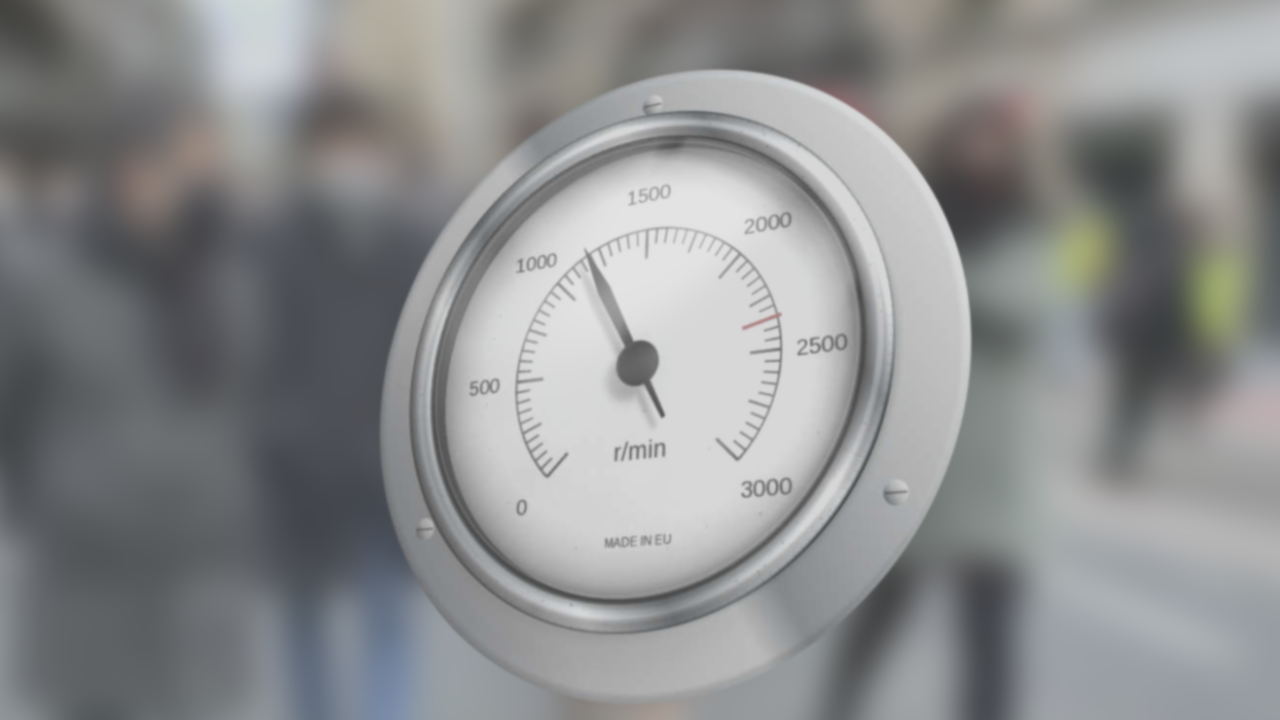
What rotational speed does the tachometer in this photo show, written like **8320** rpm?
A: **1200** rpm
